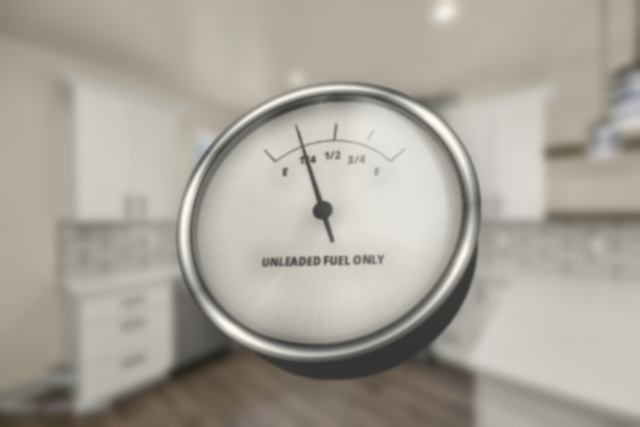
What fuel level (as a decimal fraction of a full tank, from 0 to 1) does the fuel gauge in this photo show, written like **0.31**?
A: **0.25**
